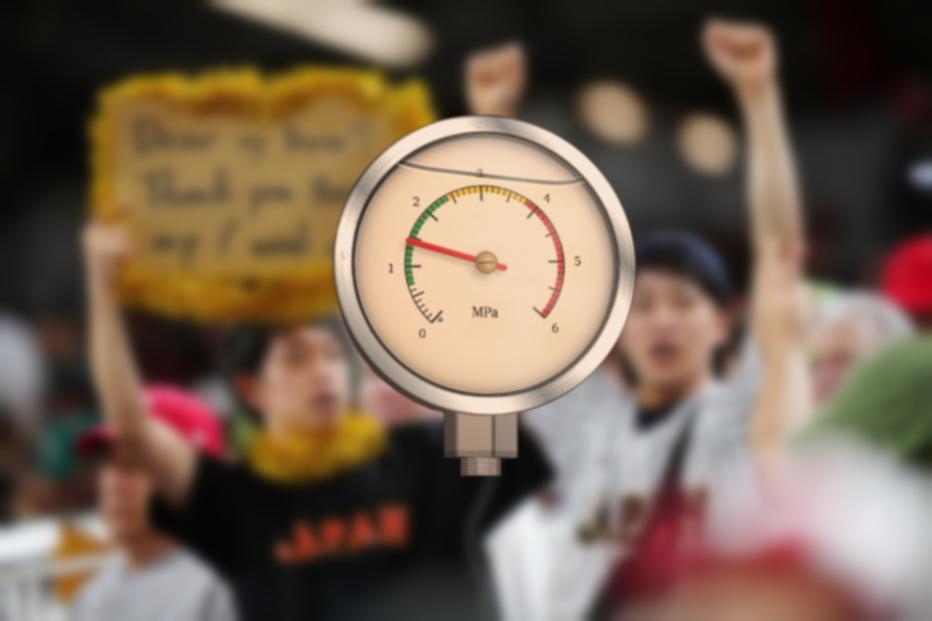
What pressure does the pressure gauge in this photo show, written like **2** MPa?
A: **1.4** MPa
